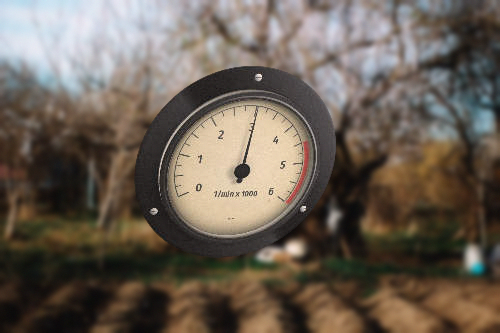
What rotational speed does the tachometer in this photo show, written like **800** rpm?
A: **3000** rpm
